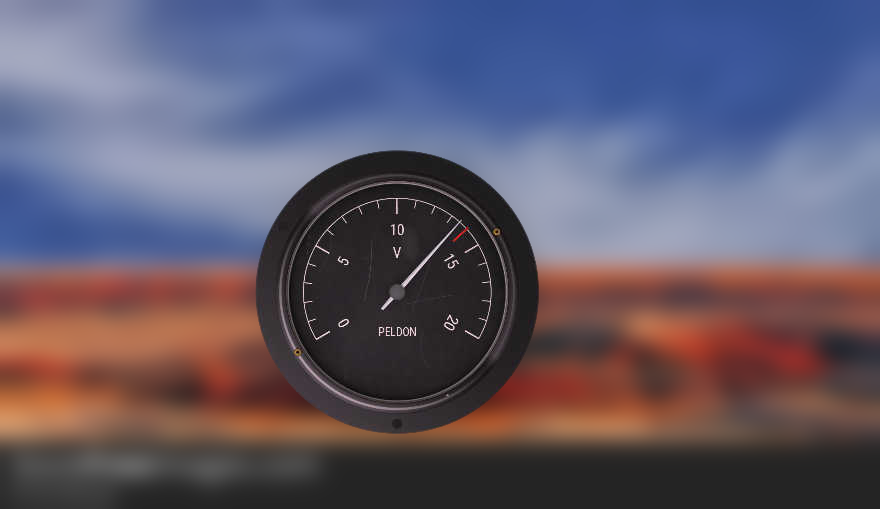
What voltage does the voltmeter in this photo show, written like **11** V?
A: **13.5** V
